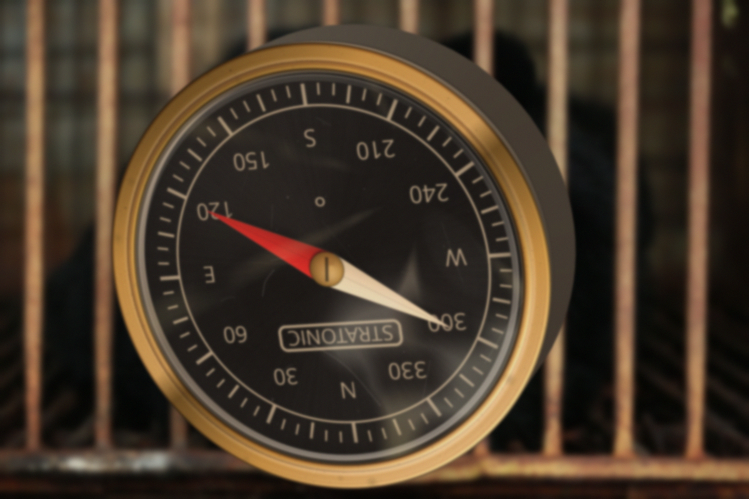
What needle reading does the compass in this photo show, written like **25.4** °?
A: **120** °
